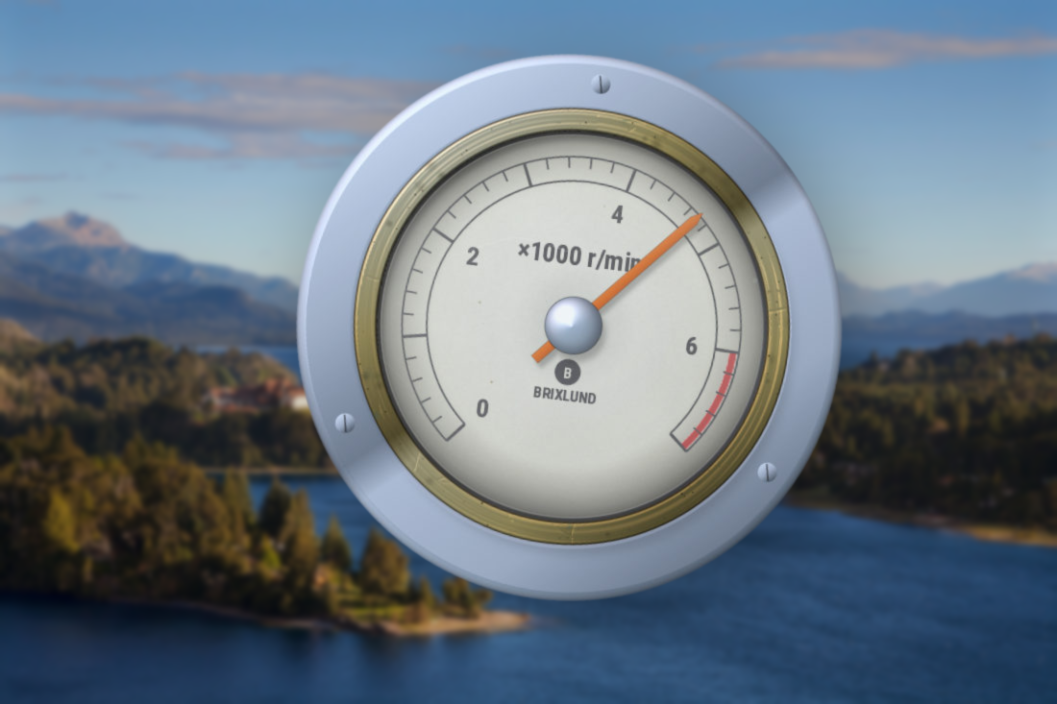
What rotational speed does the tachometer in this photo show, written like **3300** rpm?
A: **4700** rpm
